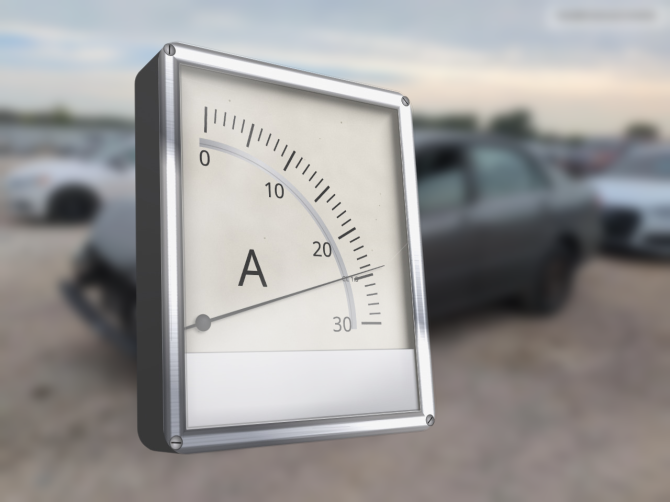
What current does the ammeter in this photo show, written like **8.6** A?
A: **24.5** A
